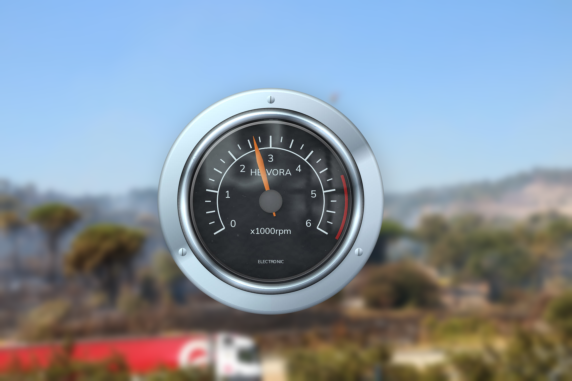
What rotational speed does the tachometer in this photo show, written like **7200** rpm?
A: **2625** rpm
